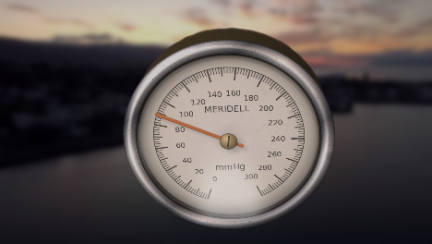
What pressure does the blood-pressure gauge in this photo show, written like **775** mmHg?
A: **90** mmHg
